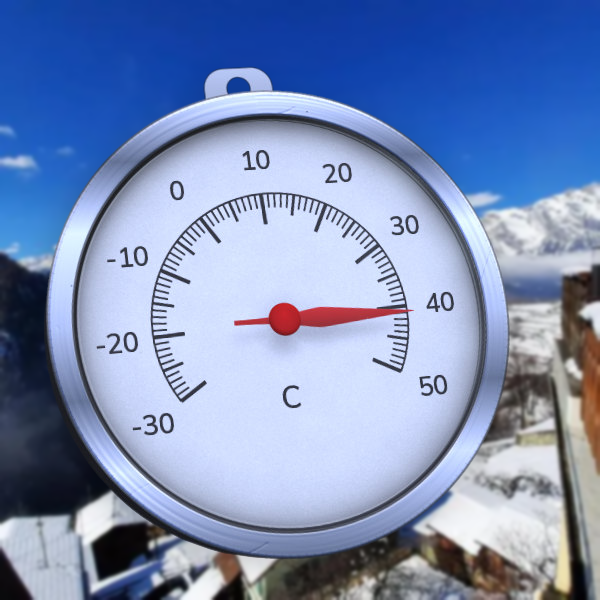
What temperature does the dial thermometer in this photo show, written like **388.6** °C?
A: **41** °C
